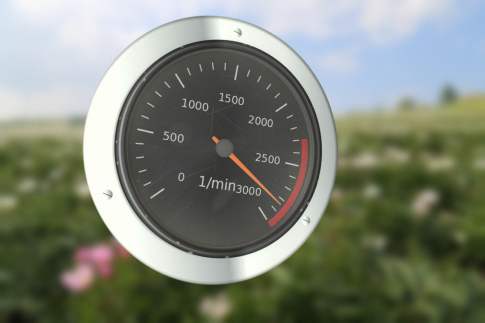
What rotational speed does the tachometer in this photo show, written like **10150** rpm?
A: **2850** rpm
